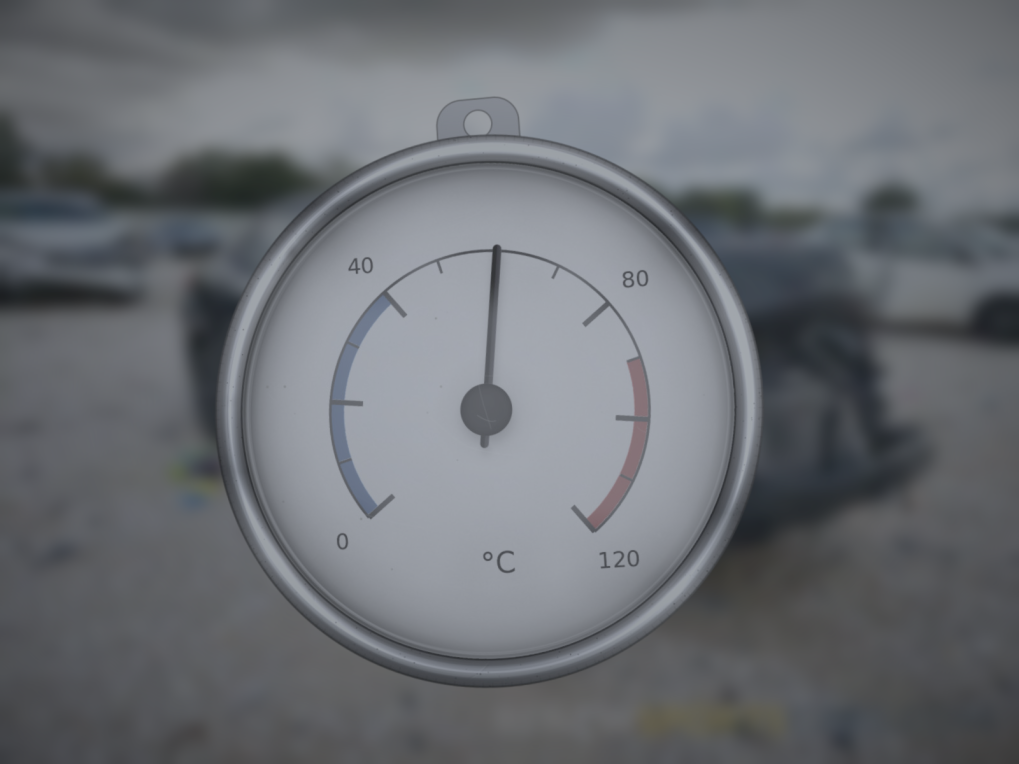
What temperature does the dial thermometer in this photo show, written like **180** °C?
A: **60** °C
